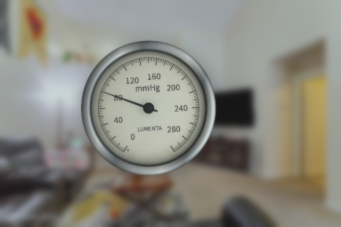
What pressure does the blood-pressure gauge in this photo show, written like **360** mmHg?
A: **80** mmHg
